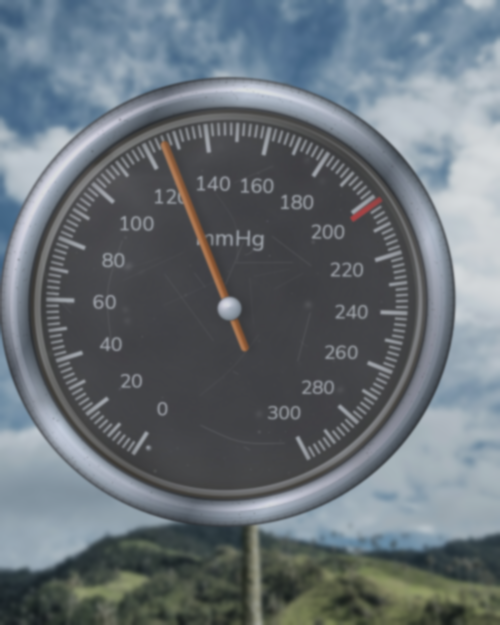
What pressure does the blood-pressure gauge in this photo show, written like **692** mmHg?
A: **126** mmHg
